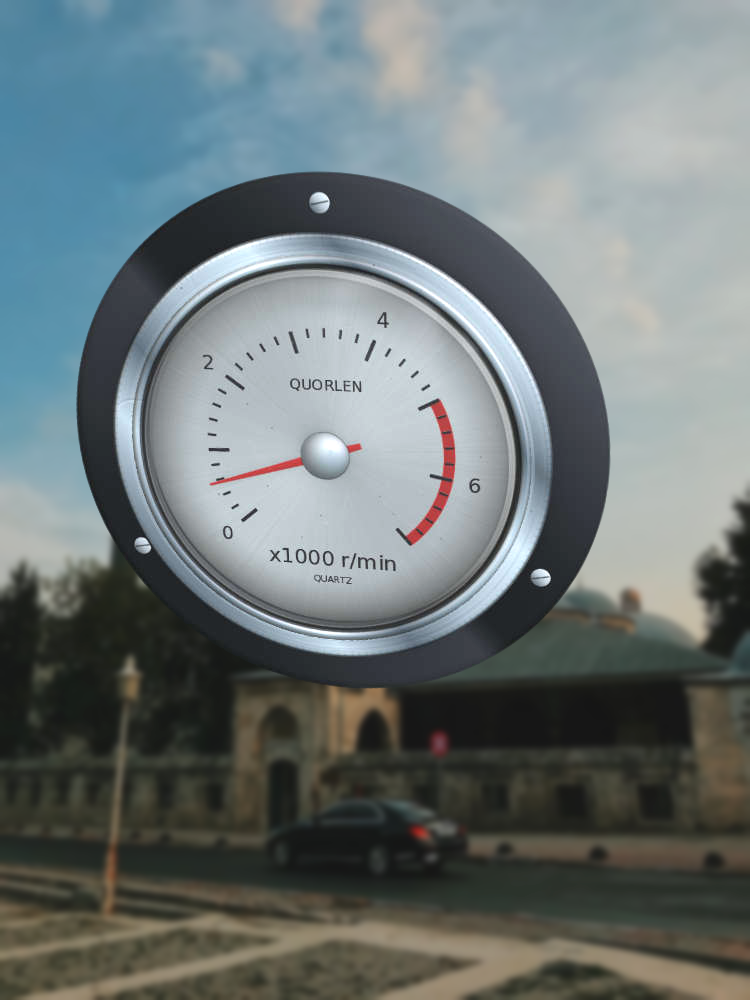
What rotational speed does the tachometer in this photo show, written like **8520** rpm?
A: **600** rpm
